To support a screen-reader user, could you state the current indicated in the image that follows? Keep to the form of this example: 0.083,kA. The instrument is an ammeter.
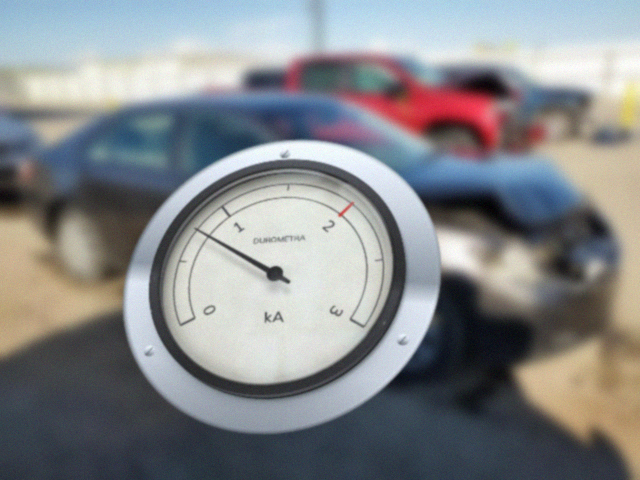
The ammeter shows 0.75,kA
